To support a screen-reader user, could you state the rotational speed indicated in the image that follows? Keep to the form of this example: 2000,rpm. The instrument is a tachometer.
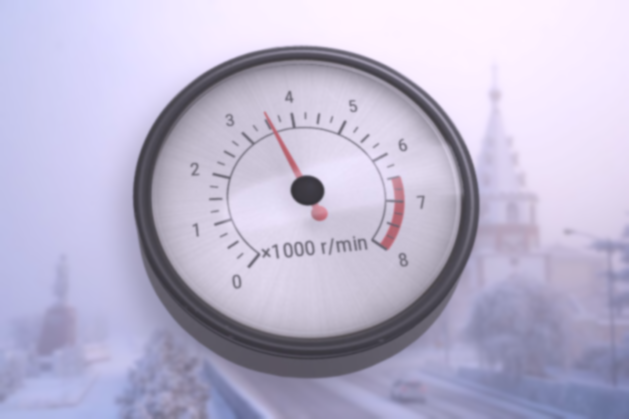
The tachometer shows 3500,rpm
